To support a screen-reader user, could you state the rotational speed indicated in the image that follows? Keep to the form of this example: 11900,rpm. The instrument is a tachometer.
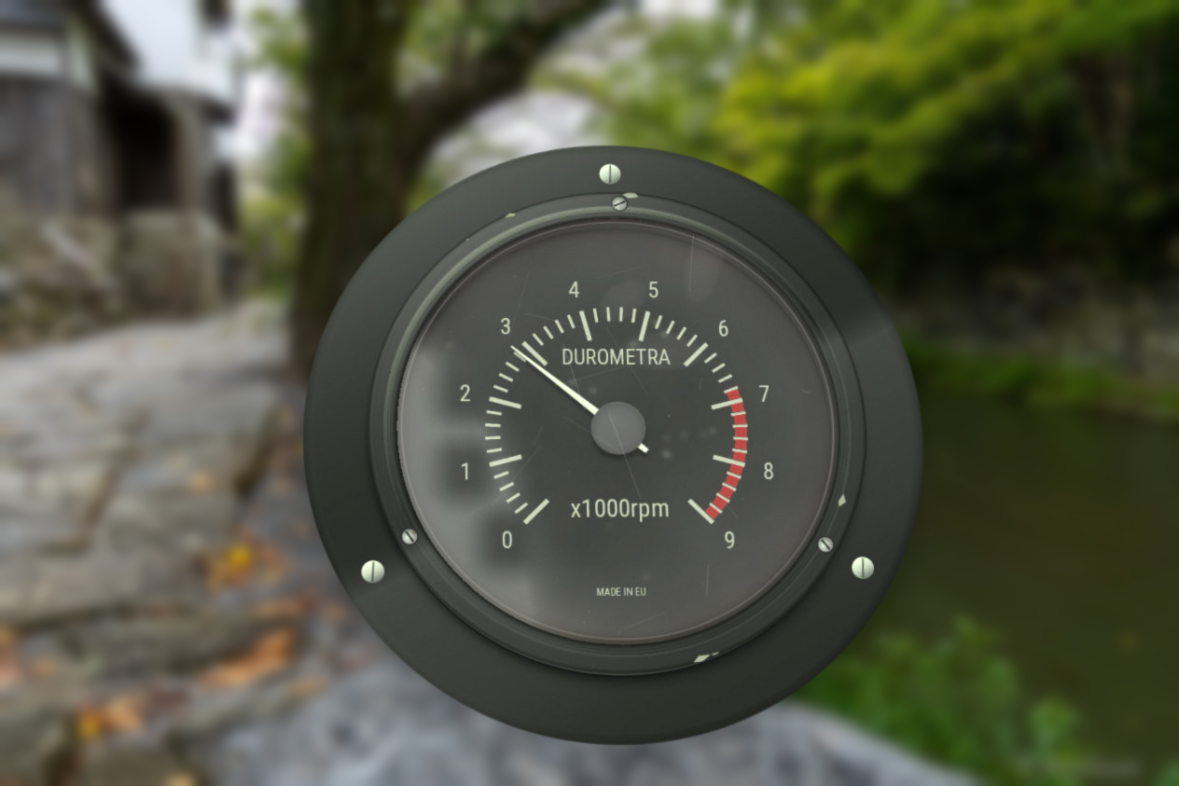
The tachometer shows 2800,rpm
